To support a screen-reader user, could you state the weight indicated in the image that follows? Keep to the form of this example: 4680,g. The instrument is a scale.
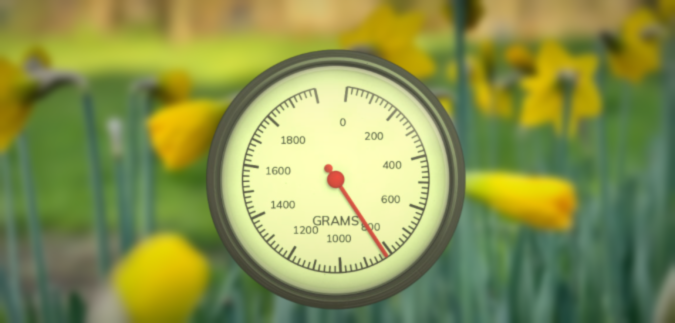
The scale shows 820,g
